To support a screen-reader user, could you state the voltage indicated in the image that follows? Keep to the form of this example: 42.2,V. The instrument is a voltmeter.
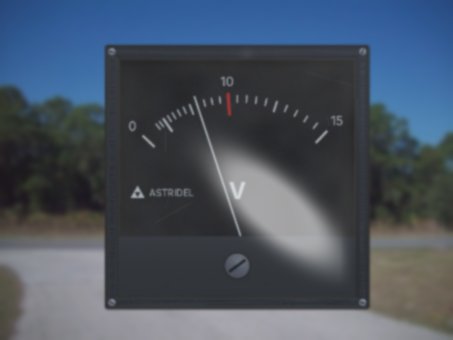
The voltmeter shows 8,V
